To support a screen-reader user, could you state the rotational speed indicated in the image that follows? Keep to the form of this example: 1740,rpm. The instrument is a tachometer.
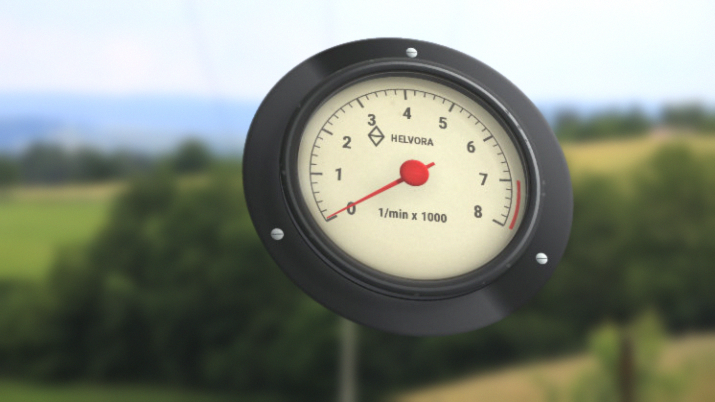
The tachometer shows 0,rpm
